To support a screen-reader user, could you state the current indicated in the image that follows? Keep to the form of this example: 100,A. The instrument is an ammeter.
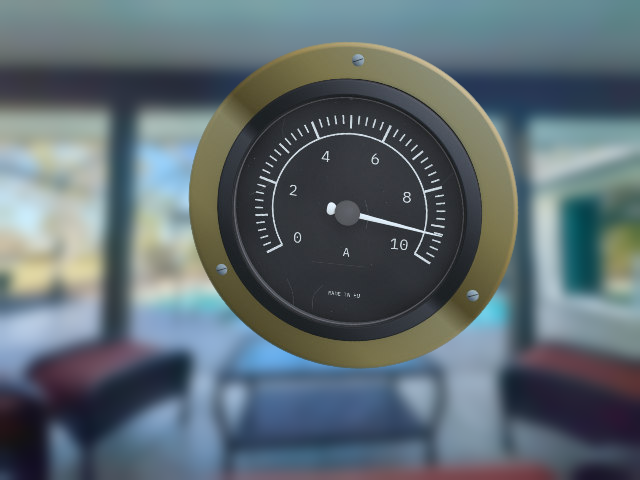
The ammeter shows 9.2,A
